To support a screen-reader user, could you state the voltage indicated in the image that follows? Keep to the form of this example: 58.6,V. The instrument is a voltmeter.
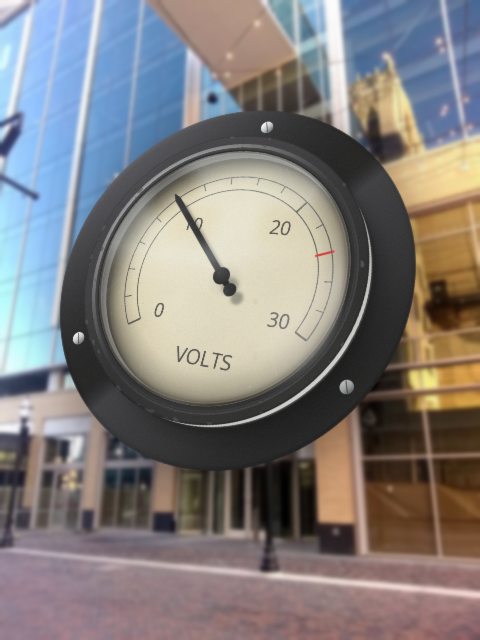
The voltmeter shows 10,V
